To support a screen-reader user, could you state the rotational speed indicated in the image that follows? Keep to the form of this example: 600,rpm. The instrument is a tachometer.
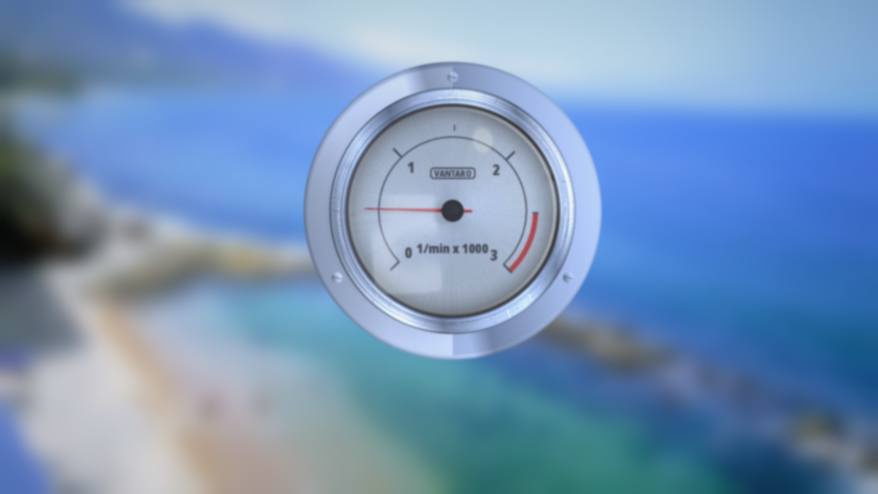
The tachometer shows 500,rpm
